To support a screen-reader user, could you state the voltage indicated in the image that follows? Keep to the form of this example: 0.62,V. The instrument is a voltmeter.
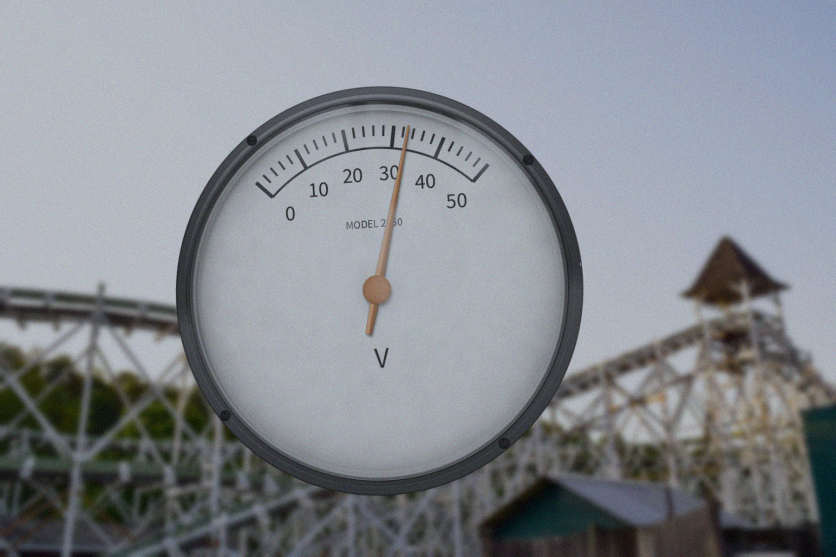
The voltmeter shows 33,V
